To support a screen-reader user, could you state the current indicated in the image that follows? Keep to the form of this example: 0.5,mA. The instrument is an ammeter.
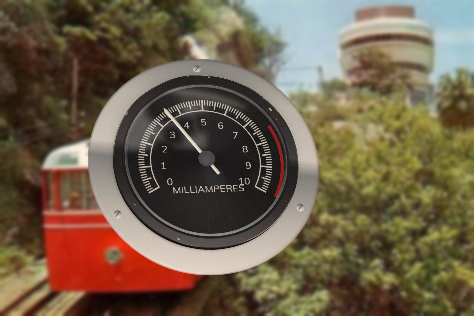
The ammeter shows 3.5,mA
